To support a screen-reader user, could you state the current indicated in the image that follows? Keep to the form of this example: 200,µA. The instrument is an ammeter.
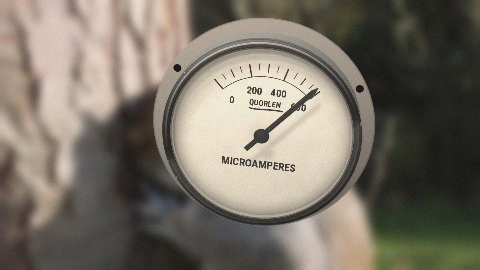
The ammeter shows 575,µA
